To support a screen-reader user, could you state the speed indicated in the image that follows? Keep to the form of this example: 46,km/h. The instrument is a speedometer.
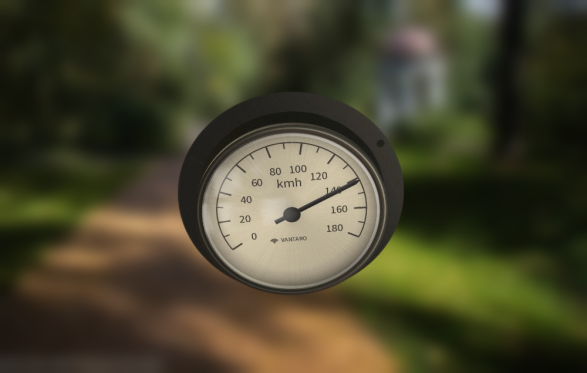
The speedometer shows 140,km/h
